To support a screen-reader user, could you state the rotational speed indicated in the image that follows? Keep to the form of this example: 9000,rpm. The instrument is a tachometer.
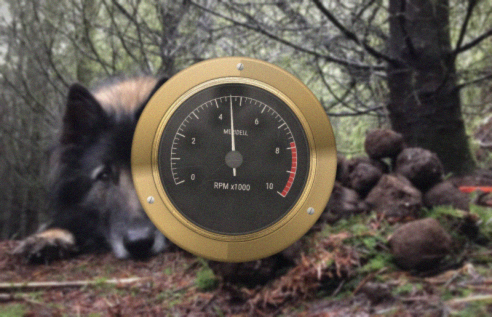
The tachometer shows 4600,rpm
